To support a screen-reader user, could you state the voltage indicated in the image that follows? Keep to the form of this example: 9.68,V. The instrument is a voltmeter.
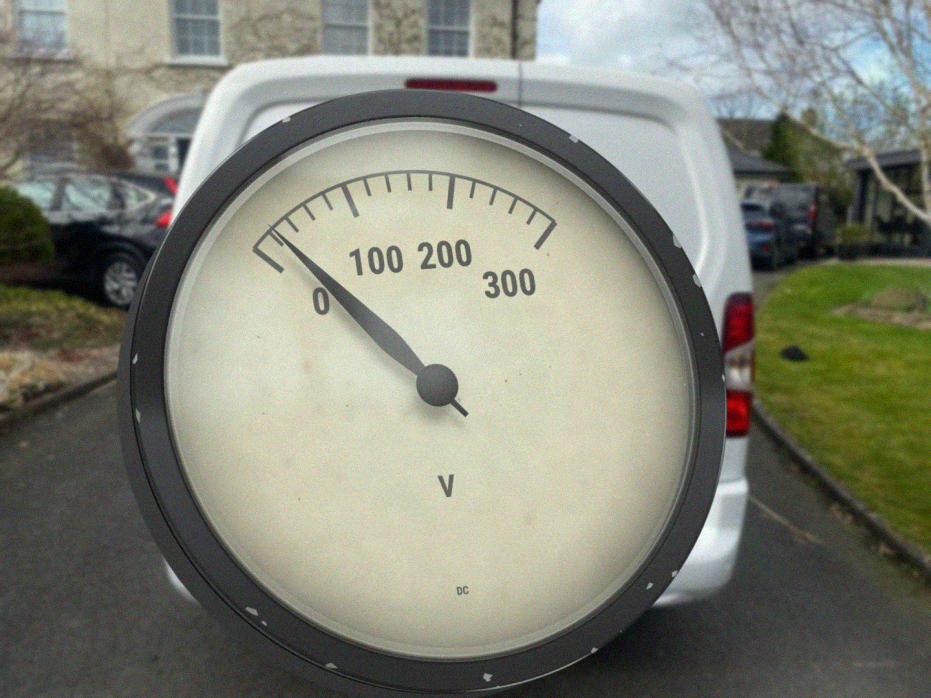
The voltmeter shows 20,V
